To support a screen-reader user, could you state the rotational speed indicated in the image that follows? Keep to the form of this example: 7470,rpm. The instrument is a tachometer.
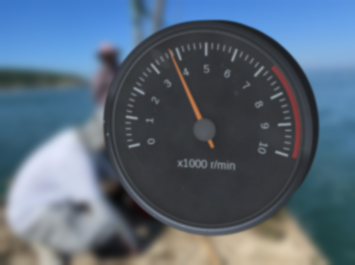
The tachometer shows 3800,rpm
